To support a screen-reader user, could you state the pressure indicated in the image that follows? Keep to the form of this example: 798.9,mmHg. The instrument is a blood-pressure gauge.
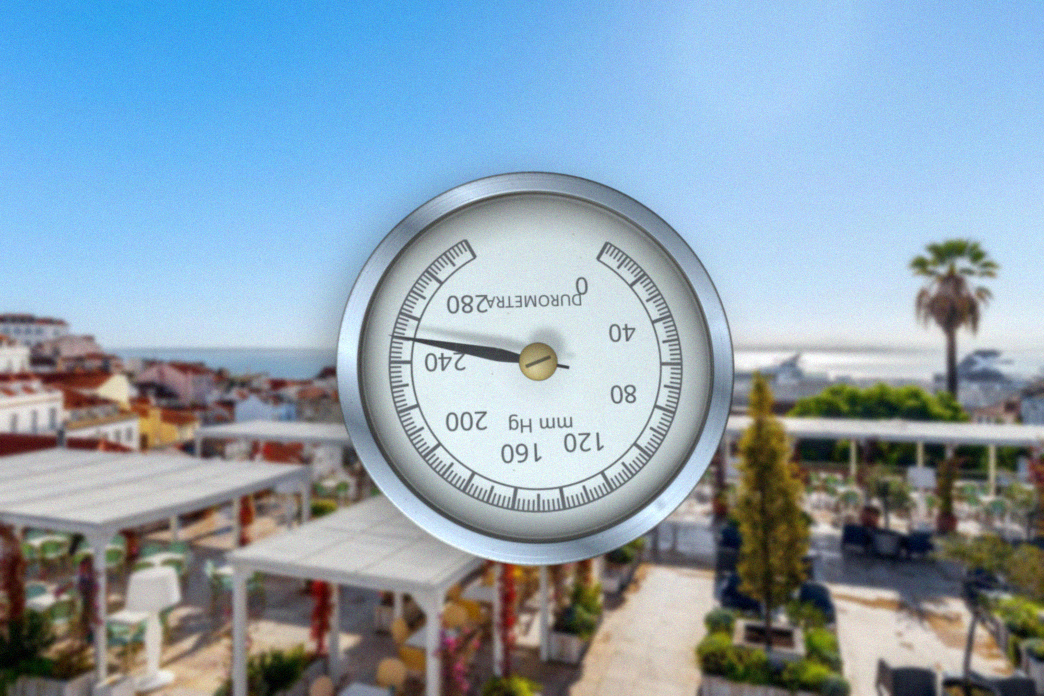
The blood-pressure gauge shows 250,mmHg
